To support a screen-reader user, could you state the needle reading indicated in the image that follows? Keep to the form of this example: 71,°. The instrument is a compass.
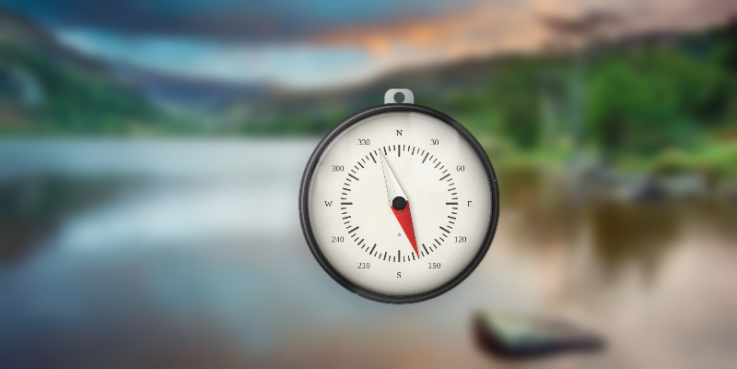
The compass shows 160,°
